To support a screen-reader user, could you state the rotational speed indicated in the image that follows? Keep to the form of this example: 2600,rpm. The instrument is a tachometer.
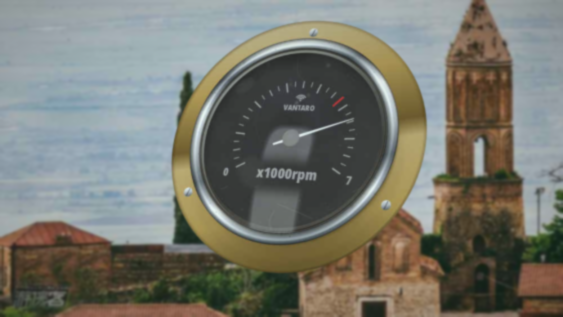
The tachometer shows 5500,rpm
